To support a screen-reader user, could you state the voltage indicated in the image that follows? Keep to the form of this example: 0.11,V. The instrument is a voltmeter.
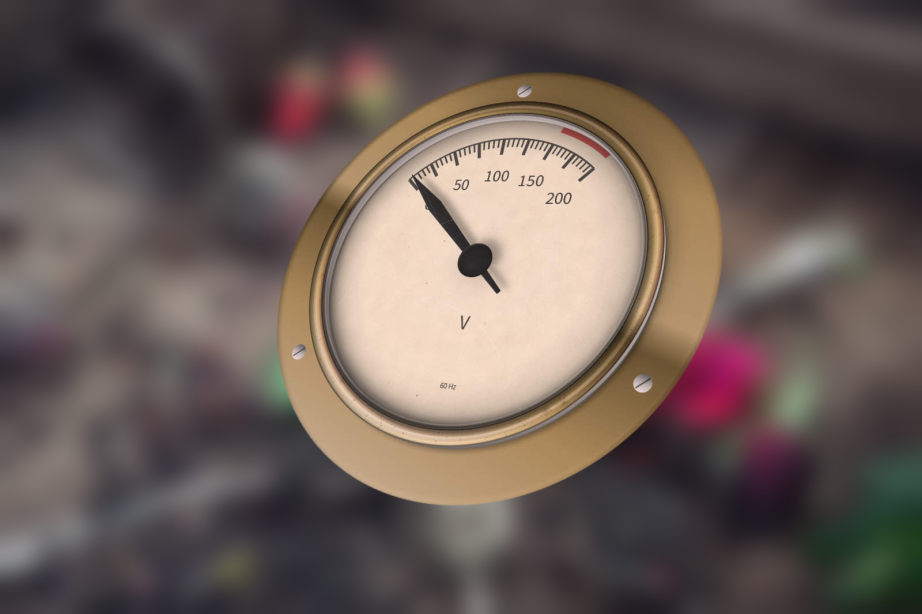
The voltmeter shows 5,V
